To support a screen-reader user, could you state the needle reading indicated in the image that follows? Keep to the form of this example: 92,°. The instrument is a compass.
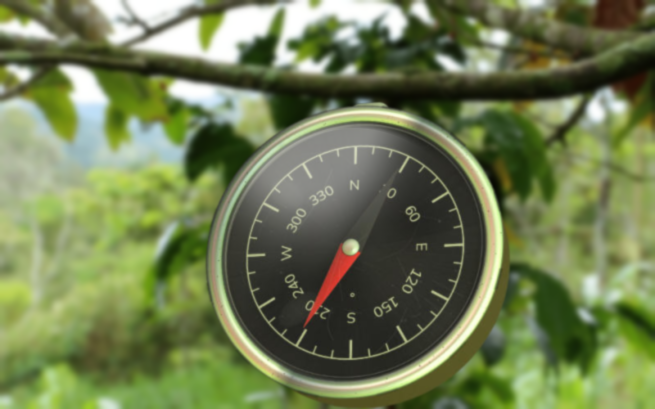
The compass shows 210,°
